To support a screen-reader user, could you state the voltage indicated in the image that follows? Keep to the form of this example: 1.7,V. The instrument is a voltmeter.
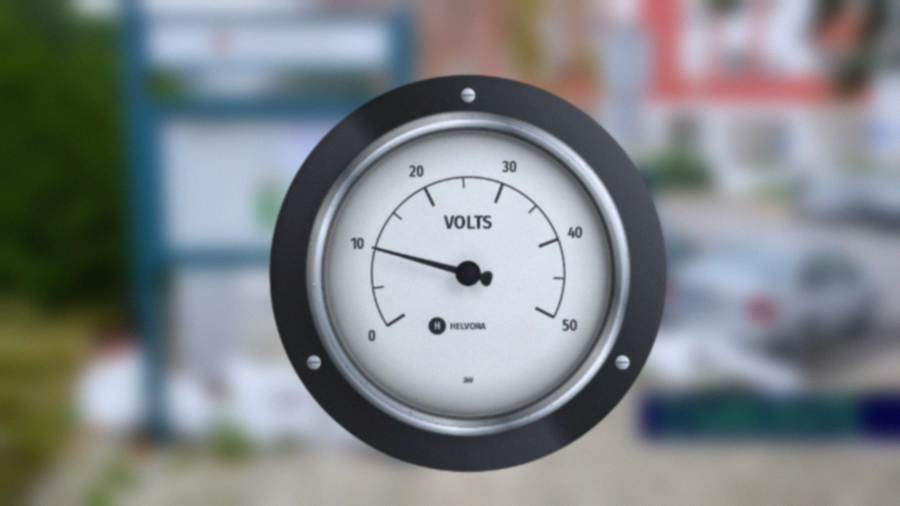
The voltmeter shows 10,V
